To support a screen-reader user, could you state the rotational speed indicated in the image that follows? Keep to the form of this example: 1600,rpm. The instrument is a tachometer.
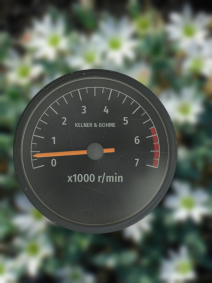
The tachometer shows 375,rpm
